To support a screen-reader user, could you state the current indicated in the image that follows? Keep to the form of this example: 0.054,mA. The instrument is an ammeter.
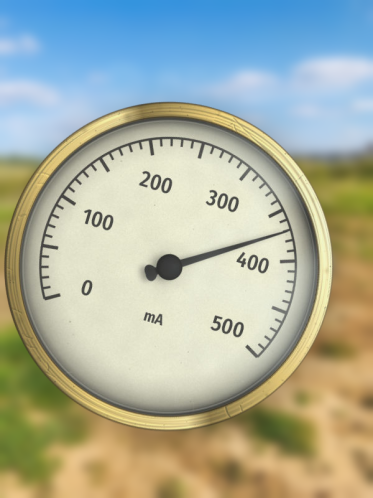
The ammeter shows 370,mA
